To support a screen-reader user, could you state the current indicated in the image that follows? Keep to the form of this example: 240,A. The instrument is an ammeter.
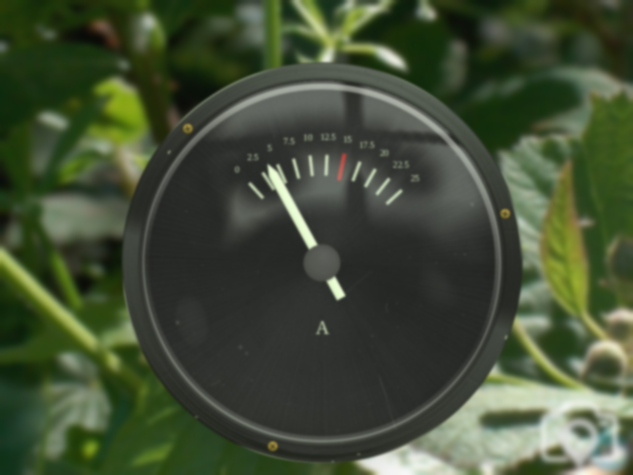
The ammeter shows 3.75,A
